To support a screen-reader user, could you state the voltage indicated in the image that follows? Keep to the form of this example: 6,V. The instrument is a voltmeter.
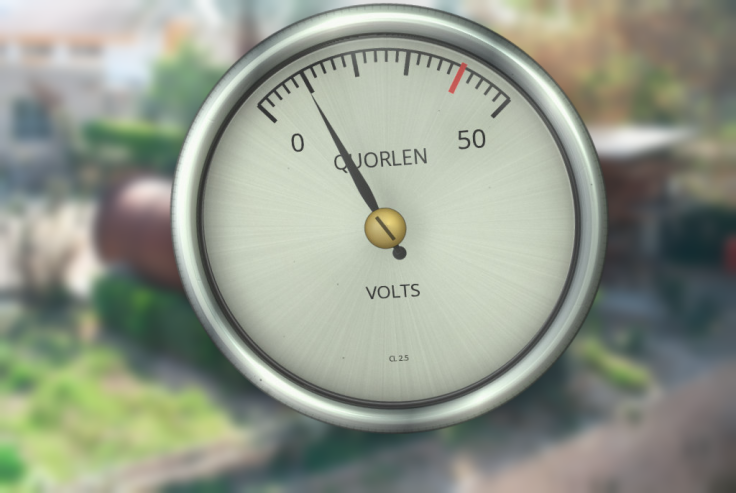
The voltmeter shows 10,V
